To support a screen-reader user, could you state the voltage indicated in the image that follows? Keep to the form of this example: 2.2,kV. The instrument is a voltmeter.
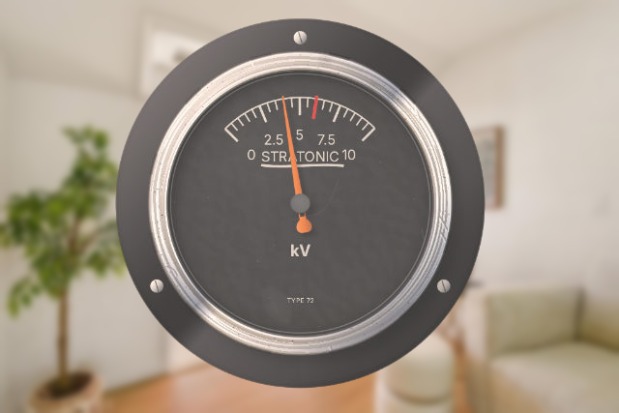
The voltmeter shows 4,kV
